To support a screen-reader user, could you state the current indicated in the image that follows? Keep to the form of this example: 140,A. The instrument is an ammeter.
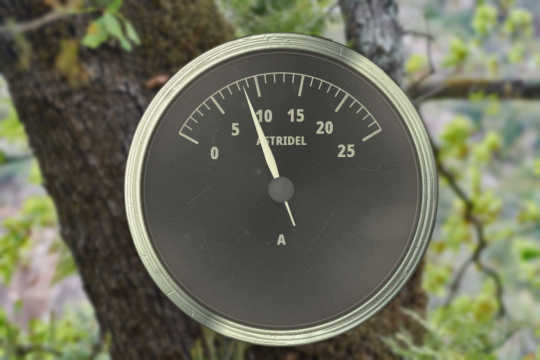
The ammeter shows 8.5,A
